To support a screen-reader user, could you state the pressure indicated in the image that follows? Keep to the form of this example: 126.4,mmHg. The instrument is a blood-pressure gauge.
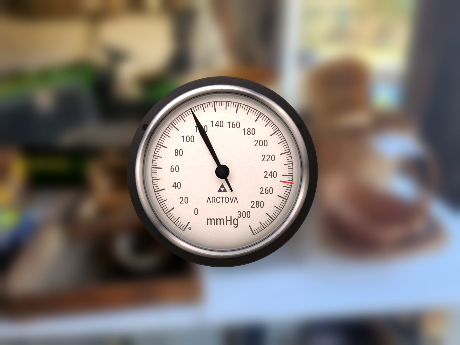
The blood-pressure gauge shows 120,mmHg
